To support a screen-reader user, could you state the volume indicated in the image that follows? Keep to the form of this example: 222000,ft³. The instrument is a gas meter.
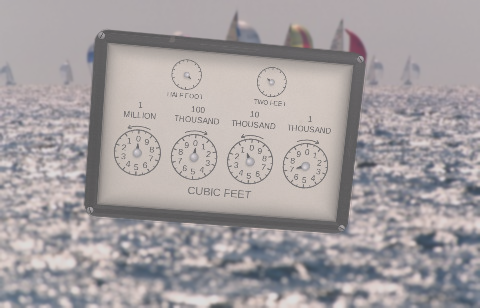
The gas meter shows 700,ft³
